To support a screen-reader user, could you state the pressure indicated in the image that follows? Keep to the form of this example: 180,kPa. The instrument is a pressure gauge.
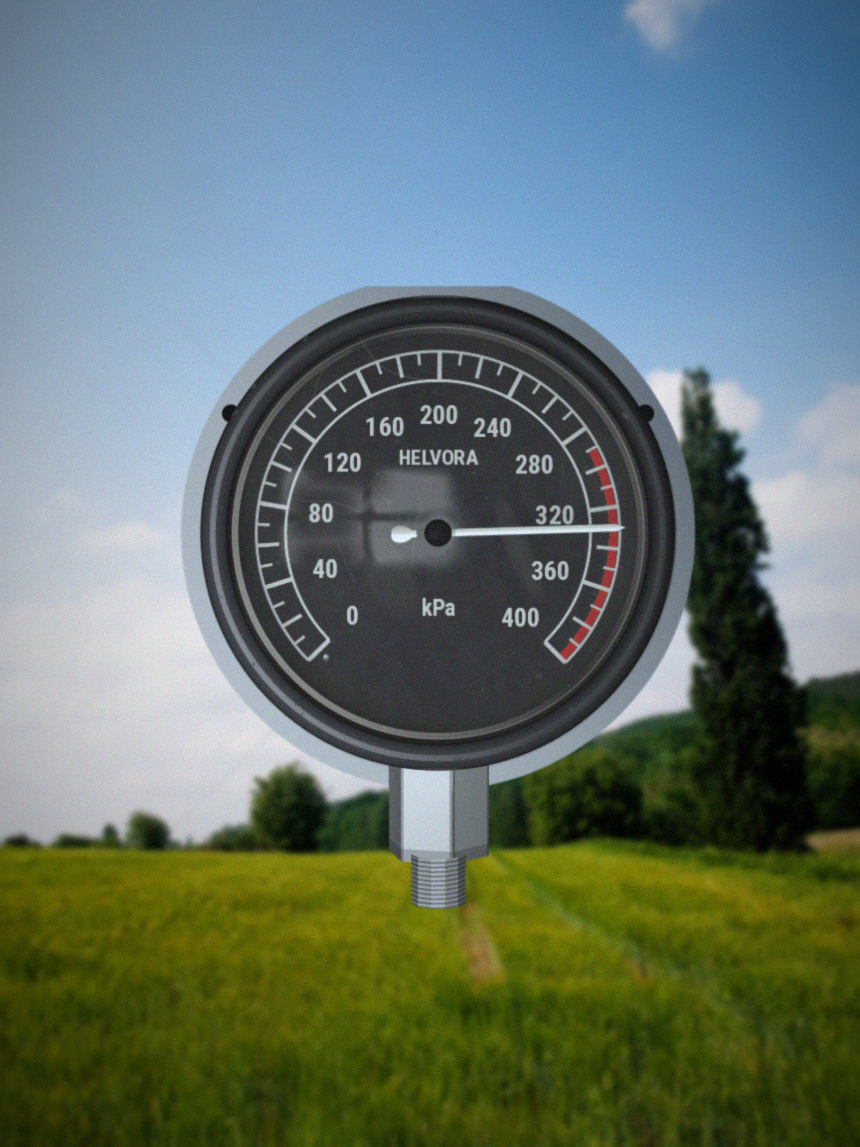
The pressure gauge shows 330,kPa
